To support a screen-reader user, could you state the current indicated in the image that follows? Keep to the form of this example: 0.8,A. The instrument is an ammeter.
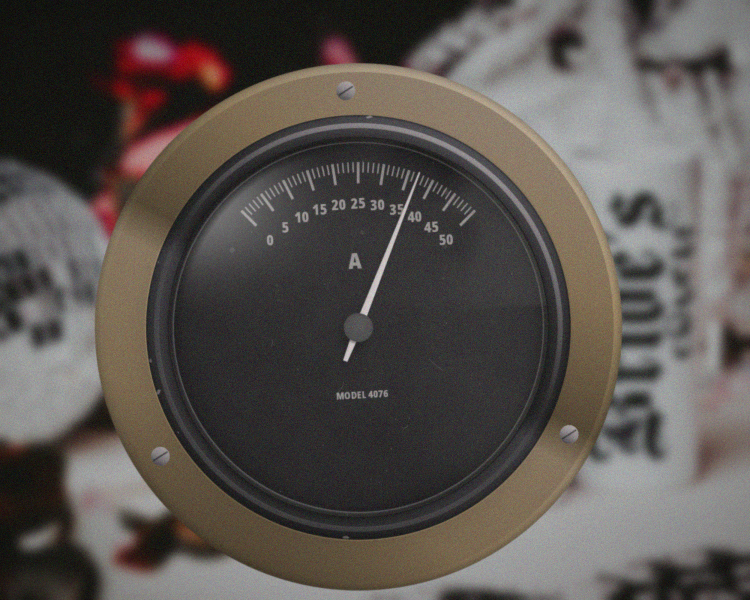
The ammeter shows 37,A
